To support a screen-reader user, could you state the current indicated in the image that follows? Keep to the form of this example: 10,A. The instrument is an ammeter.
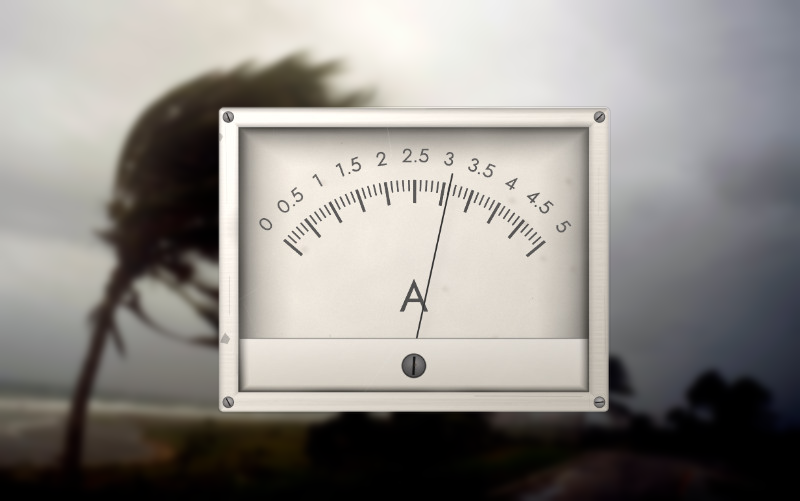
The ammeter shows 3.1,A
